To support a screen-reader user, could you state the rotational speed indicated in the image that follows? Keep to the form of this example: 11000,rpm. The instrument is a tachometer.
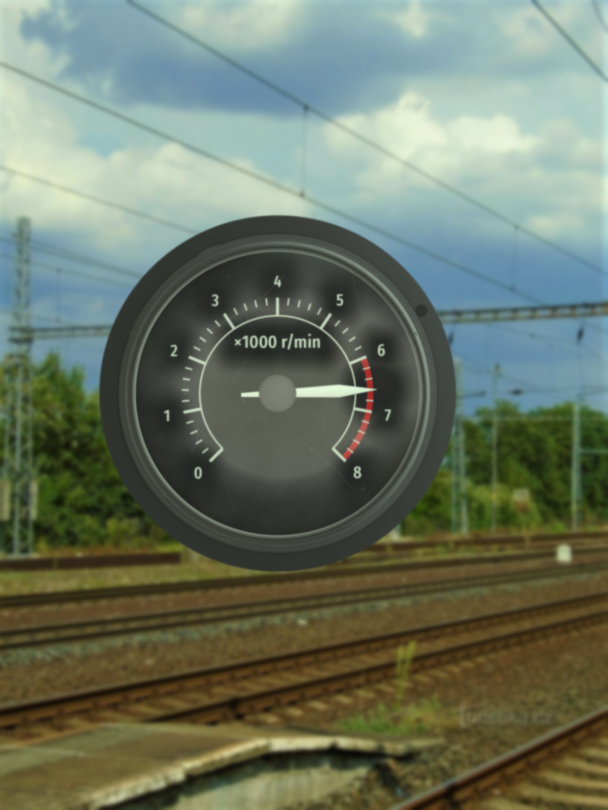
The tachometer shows 6600,rpm
